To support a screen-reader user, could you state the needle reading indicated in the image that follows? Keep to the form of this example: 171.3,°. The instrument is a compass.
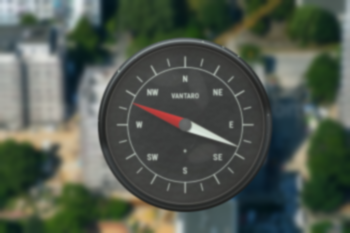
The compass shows 292.5,°
